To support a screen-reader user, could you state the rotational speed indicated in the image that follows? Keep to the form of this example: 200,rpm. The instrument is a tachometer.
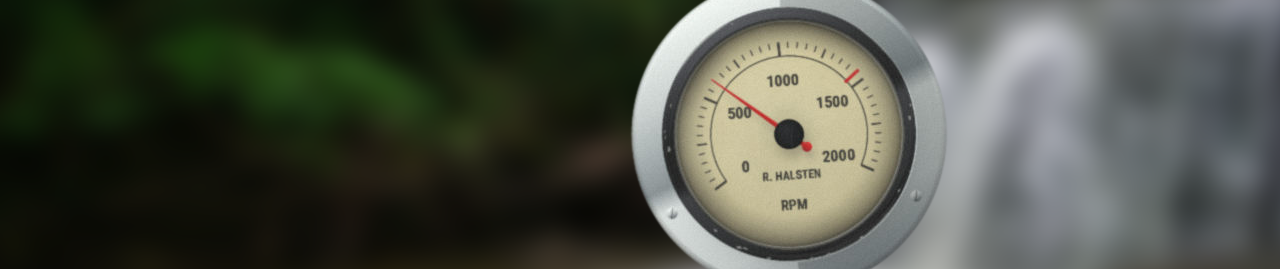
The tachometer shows 600,rpm
